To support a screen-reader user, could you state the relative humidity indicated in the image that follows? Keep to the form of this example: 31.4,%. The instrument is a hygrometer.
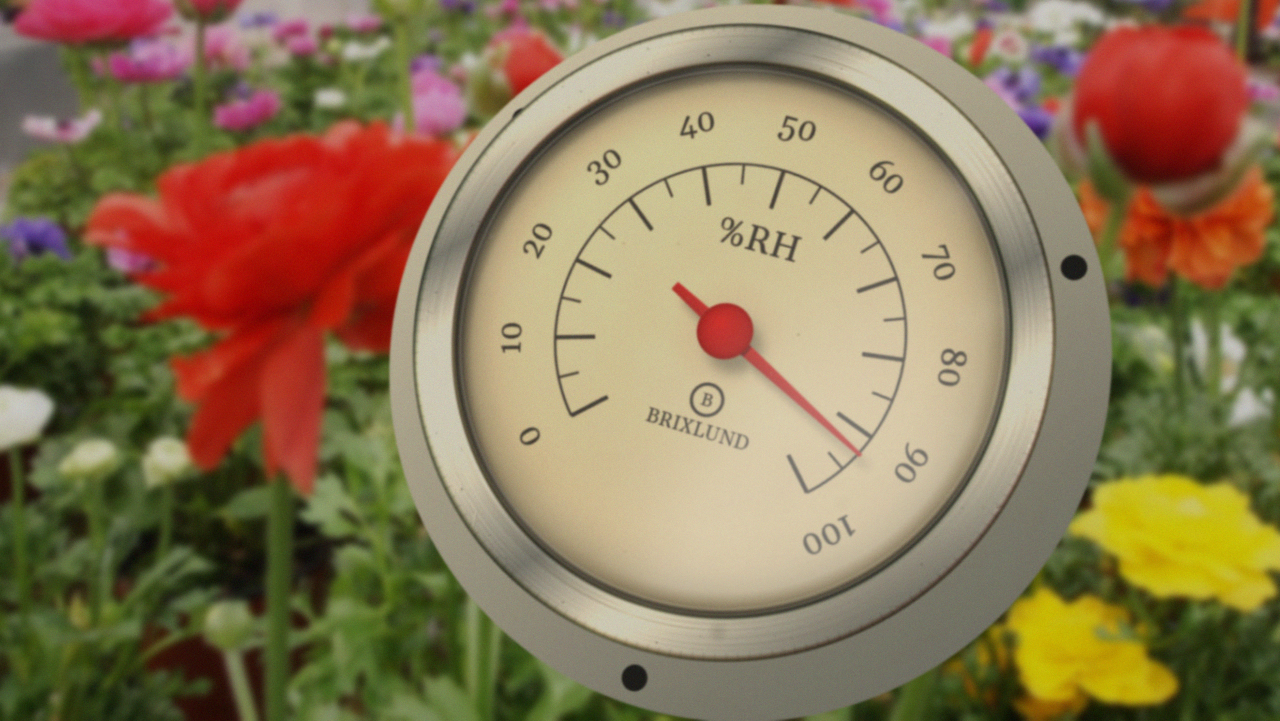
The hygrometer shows 92.5,%
